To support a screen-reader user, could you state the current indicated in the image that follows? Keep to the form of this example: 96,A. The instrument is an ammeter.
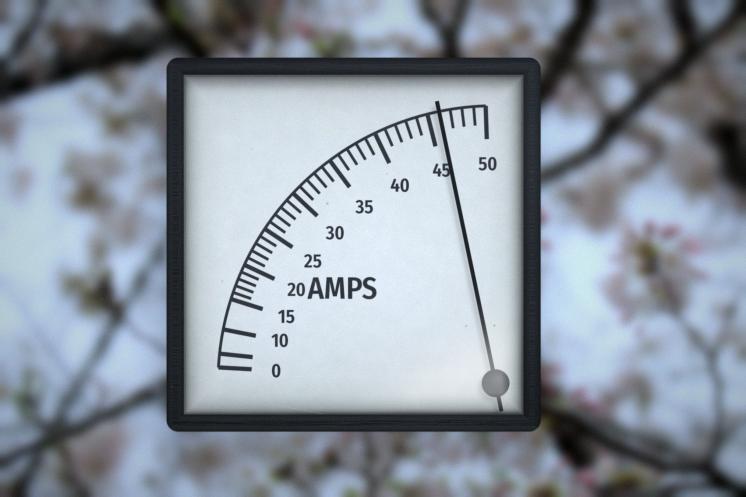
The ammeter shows 46,A
